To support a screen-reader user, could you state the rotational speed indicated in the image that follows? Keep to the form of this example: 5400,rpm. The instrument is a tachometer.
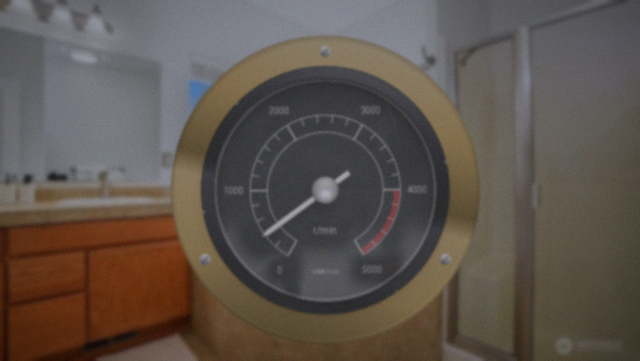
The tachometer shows 400,rpm
